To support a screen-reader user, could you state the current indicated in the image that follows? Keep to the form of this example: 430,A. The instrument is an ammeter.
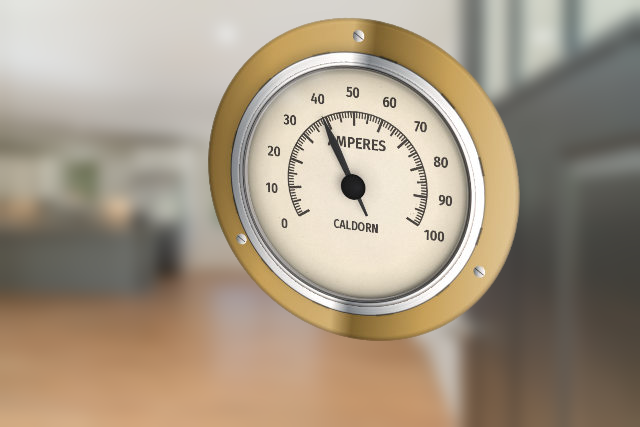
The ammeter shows 40,A
